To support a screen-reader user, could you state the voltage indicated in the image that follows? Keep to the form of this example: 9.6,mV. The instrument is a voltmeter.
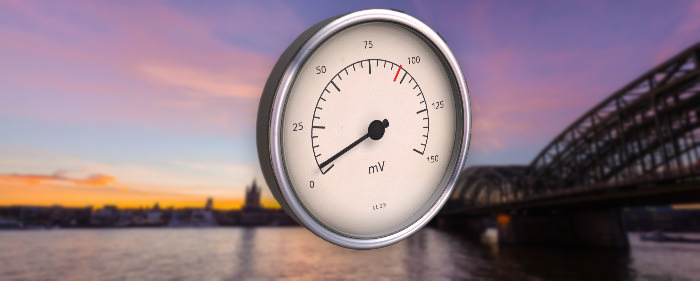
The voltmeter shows 5,mV
